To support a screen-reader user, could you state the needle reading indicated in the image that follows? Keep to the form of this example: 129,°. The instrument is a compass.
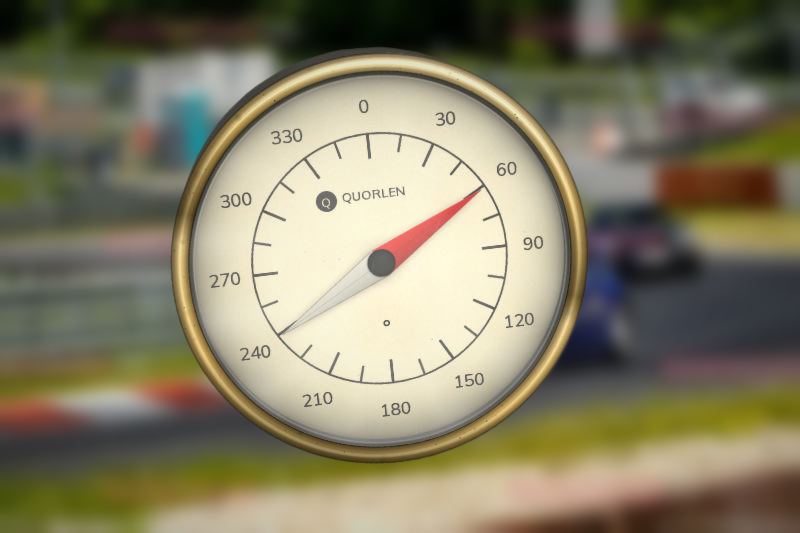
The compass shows 60,°
